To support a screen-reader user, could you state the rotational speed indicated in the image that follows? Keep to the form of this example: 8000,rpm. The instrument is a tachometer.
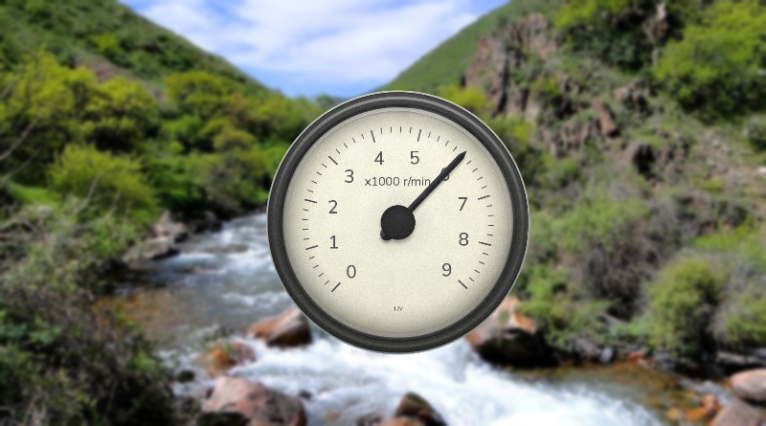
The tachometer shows 6000,rpm
